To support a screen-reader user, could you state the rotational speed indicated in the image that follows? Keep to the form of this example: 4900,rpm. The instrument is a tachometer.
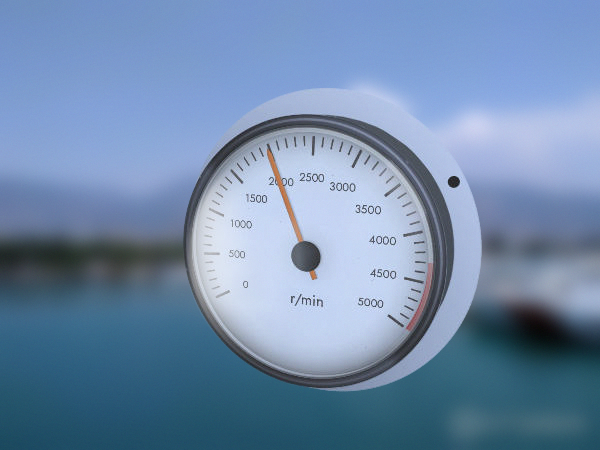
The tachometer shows 2000,rpm
